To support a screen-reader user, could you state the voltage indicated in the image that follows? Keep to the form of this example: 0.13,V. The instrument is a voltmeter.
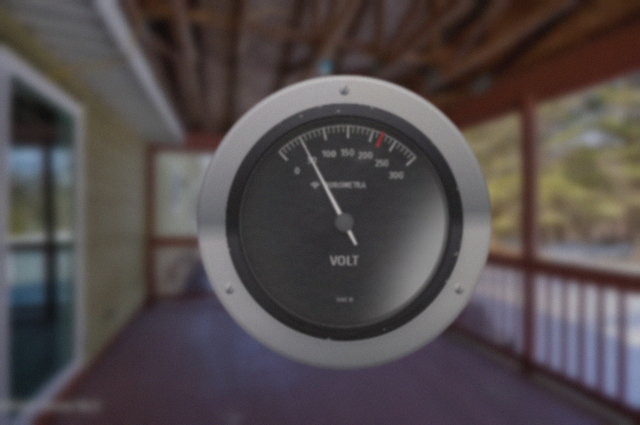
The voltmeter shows 50,V
